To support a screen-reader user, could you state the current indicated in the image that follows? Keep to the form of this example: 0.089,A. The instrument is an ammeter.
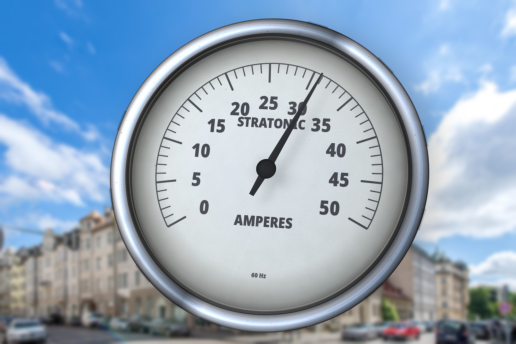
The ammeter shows 31,A
